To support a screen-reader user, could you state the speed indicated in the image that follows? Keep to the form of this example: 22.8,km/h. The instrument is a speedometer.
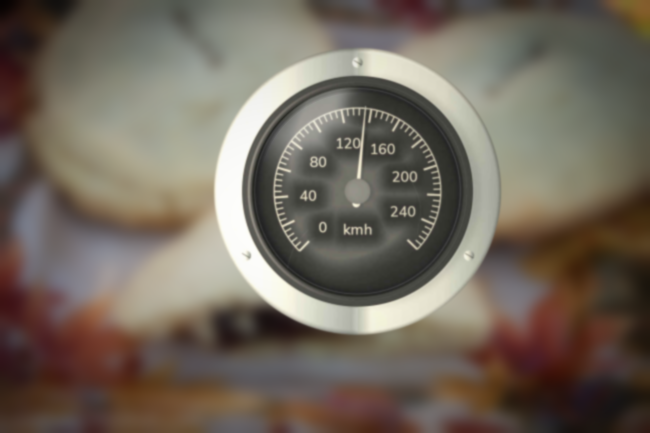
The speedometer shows 136,km/h
